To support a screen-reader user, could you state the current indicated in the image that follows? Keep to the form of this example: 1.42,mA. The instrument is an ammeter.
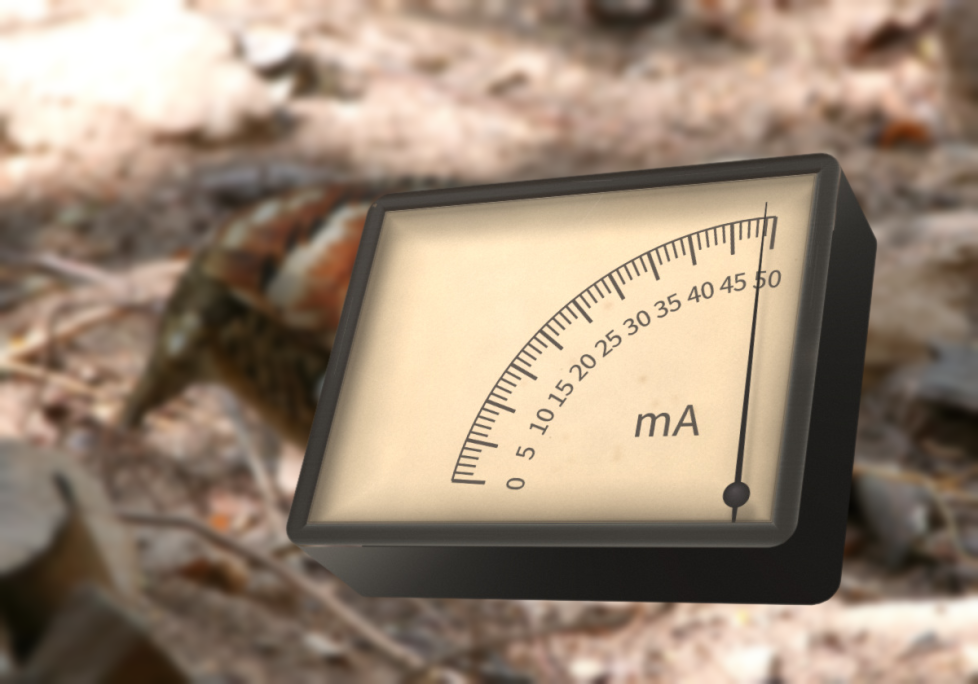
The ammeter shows 49,mA
